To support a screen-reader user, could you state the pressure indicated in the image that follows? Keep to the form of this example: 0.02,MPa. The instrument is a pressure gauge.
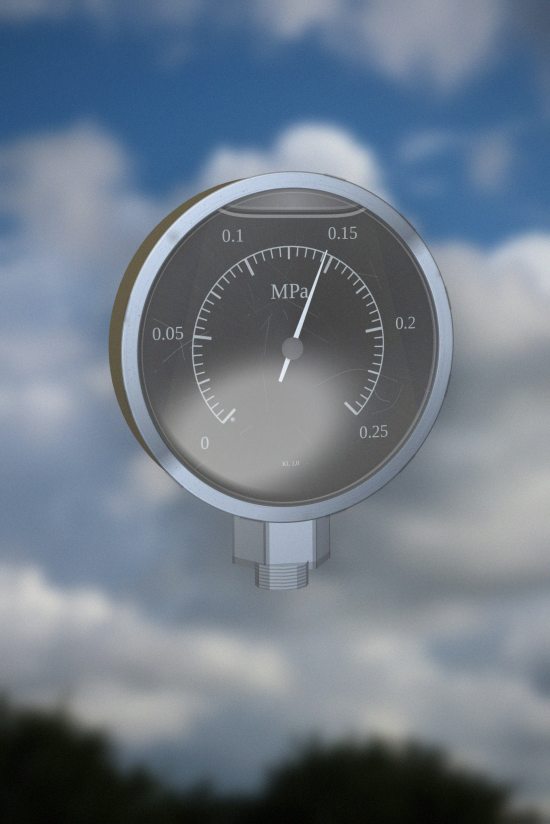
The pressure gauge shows 0.145,MPa
